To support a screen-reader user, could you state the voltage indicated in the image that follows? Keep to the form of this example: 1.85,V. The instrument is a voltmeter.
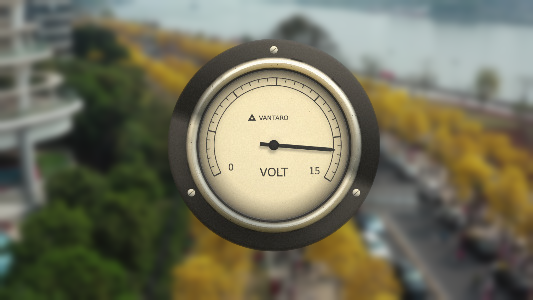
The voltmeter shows 13.25,V
